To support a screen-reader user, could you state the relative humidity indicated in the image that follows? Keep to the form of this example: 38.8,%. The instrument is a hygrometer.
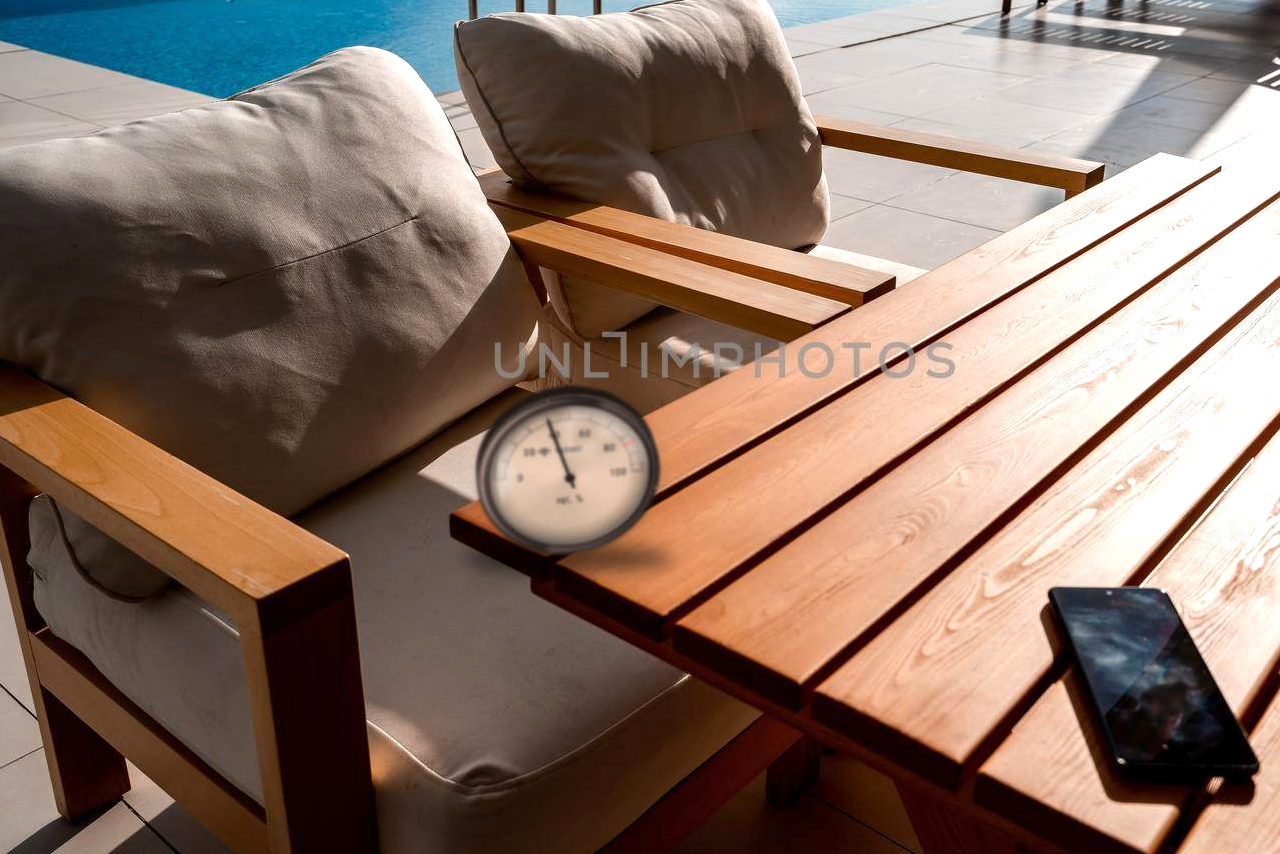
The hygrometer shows 40,%
